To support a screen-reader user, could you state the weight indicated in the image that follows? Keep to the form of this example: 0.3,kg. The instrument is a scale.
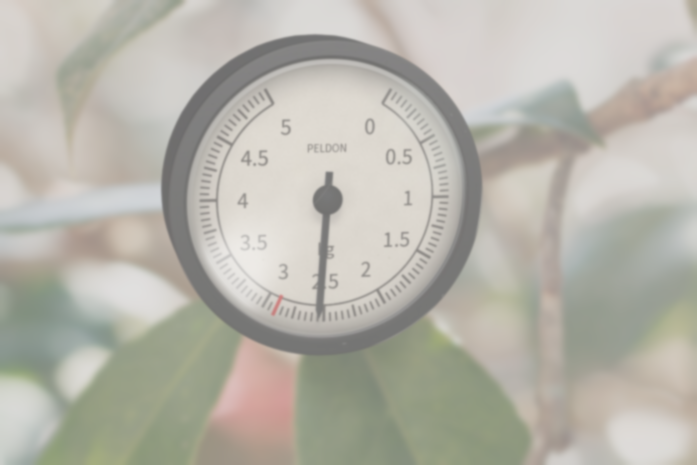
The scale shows 2.55,kg
